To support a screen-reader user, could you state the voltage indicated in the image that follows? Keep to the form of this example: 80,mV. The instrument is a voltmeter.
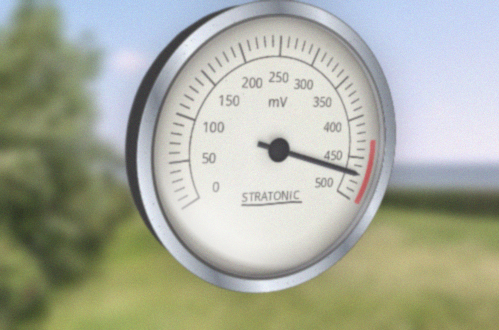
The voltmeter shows 470,mV
